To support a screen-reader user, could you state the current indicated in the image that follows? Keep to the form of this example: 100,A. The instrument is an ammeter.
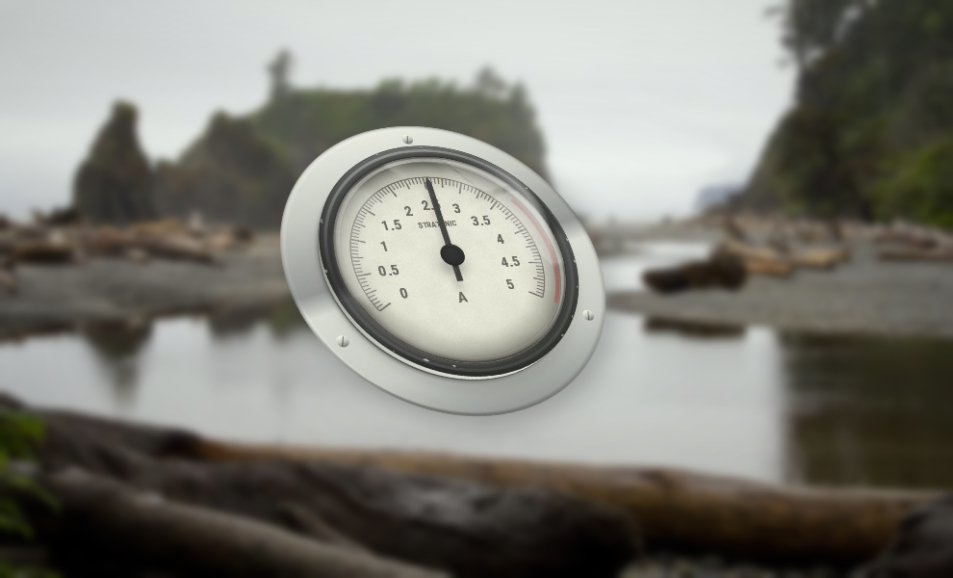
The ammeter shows 2.5,A
